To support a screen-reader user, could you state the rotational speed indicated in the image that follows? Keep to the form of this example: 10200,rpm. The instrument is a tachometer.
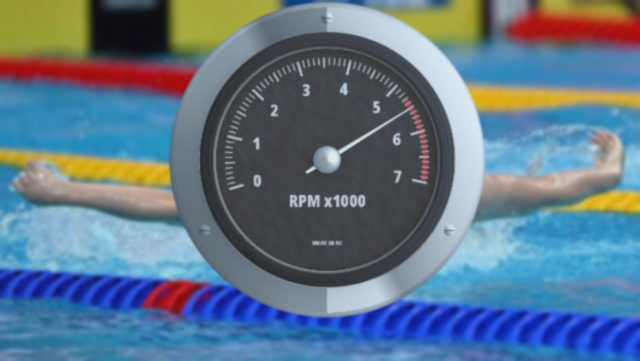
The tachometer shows 5500,rpm
